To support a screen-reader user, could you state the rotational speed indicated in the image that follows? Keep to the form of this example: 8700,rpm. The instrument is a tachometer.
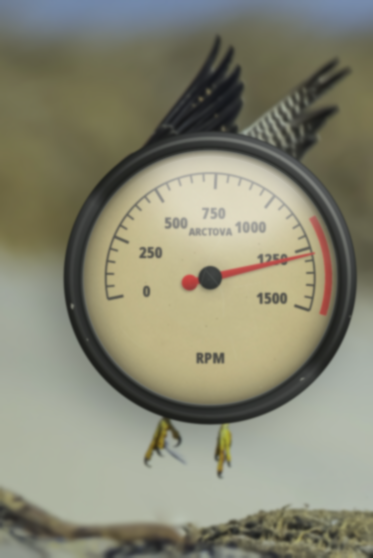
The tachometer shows 1275,rpm
